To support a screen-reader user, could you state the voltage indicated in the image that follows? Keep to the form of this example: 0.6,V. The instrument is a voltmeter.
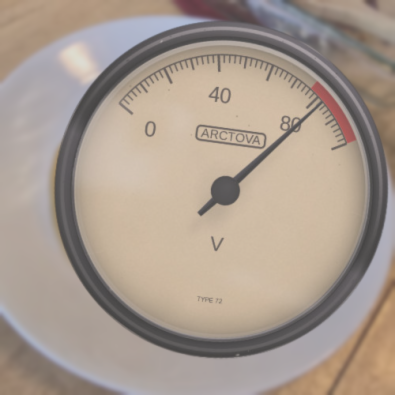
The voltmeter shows 82,V
